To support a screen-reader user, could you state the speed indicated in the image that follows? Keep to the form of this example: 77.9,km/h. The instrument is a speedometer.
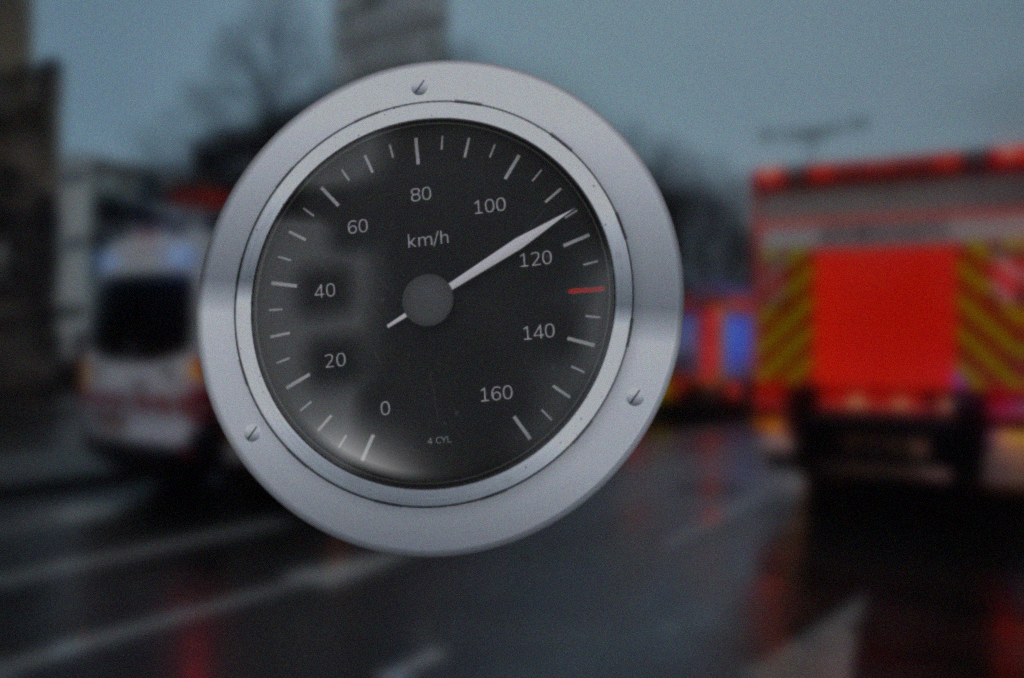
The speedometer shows 115,km/h
